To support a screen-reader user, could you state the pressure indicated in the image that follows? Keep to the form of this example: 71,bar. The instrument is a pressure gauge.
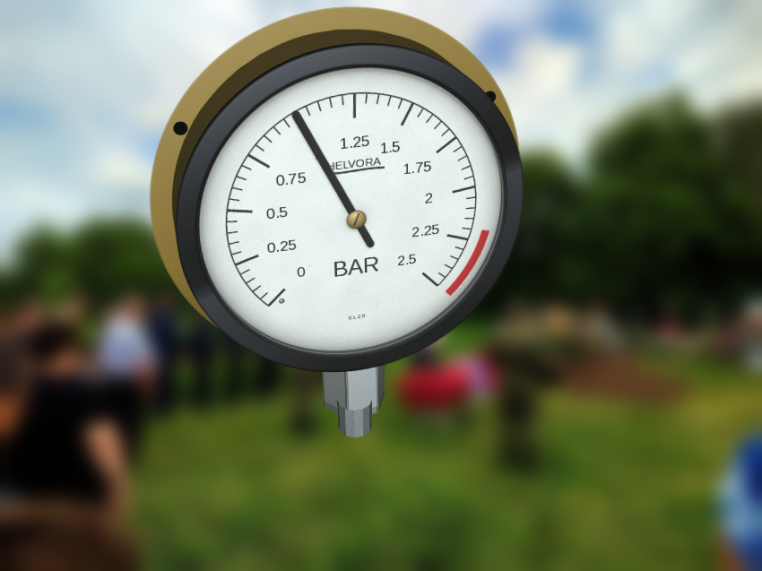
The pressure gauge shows 1,bar
